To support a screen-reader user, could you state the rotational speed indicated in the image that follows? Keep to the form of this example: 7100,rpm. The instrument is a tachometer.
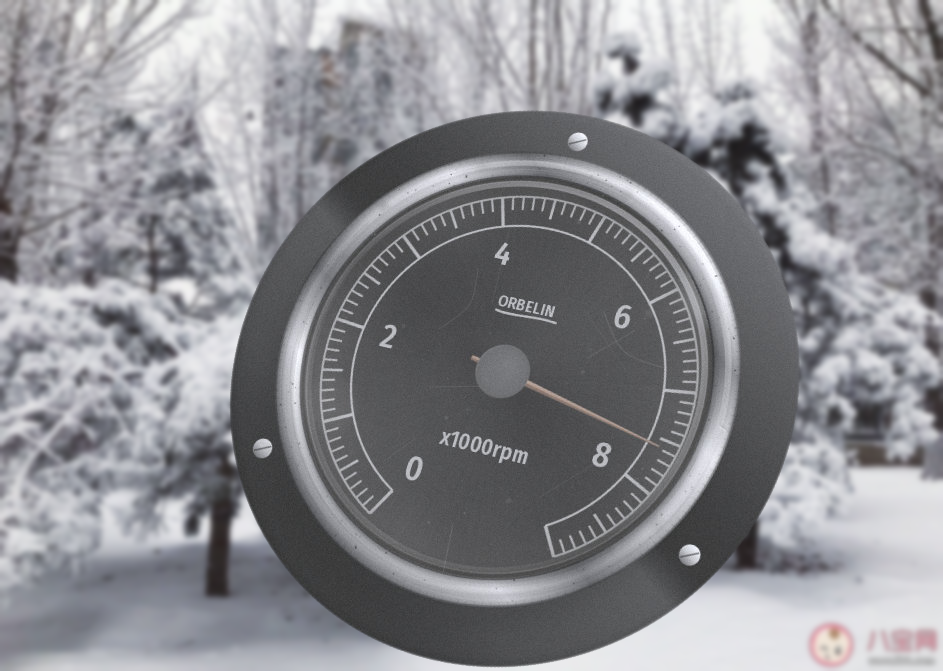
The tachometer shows 7600,rpm
